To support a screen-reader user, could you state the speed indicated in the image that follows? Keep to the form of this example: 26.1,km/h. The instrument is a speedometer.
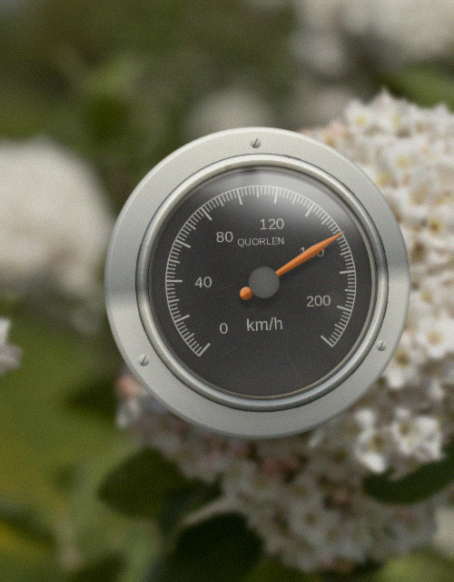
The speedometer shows 160,km/h
